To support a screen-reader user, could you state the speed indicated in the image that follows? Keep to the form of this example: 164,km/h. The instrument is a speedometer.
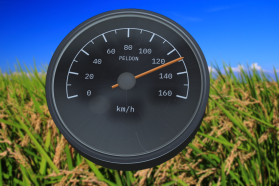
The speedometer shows 130,km/h
